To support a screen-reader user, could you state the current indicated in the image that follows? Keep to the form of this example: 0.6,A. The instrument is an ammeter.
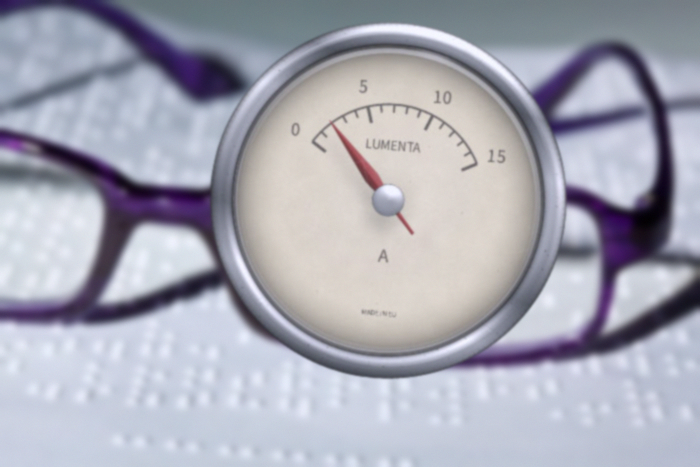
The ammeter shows 2,A
